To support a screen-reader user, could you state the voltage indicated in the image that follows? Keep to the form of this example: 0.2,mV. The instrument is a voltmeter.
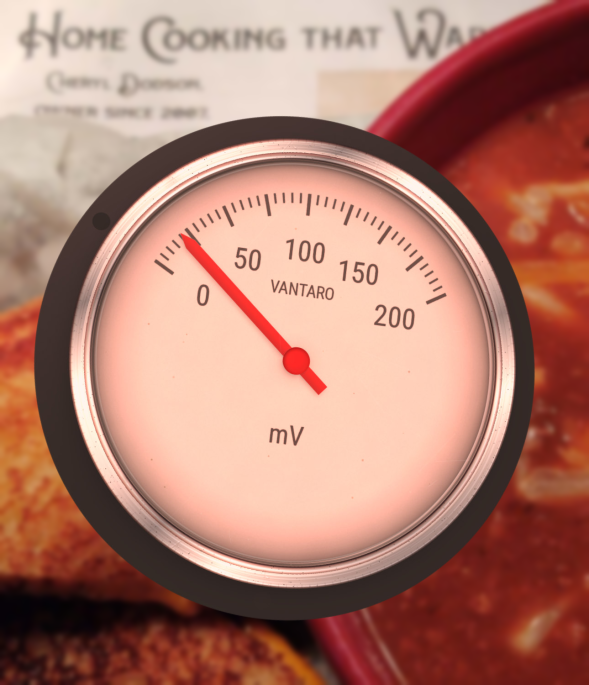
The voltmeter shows 20,mV
